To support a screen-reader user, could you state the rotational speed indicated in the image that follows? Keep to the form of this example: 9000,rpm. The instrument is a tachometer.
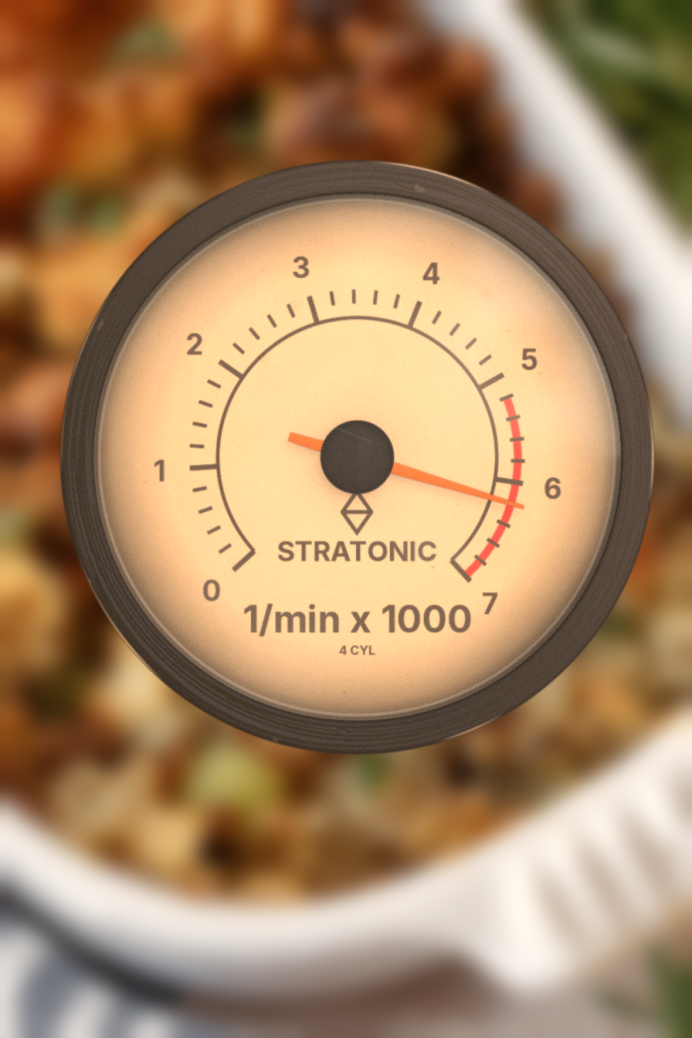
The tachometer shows 6200,rpm
